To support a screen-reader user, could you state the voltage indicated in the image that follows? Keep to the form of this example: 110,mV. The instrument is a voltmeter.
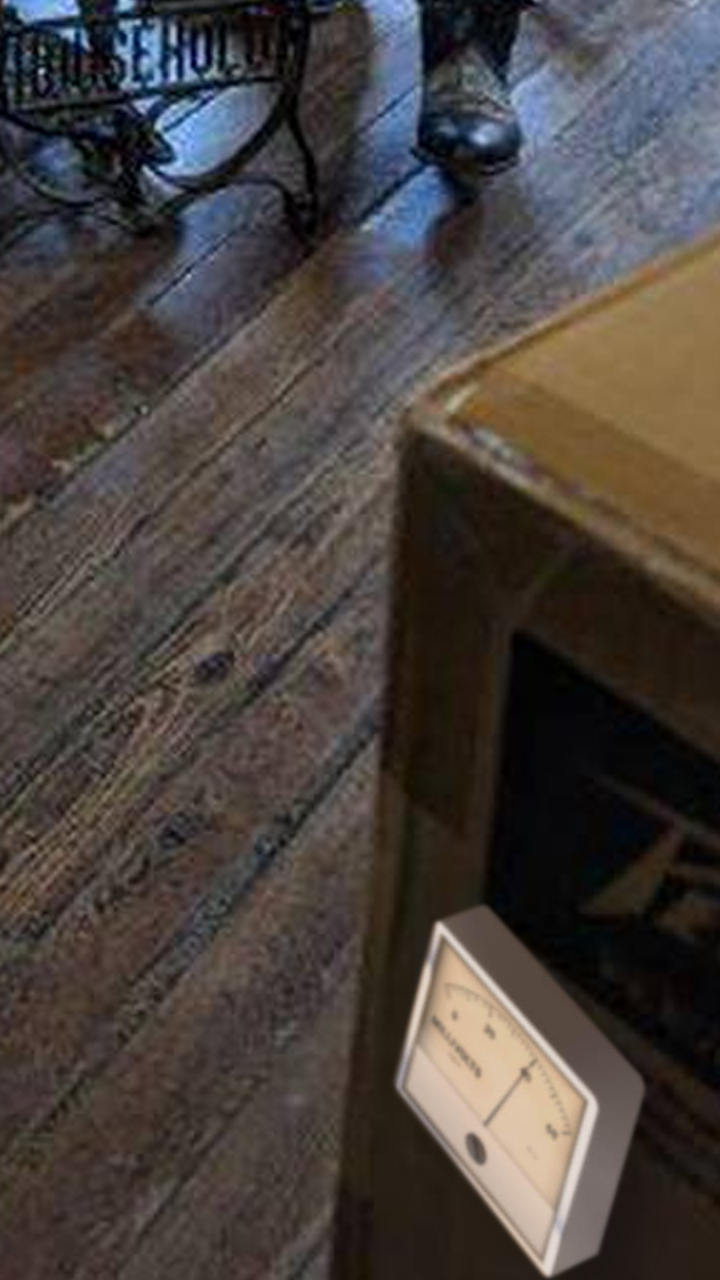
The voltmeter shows 40,mV
